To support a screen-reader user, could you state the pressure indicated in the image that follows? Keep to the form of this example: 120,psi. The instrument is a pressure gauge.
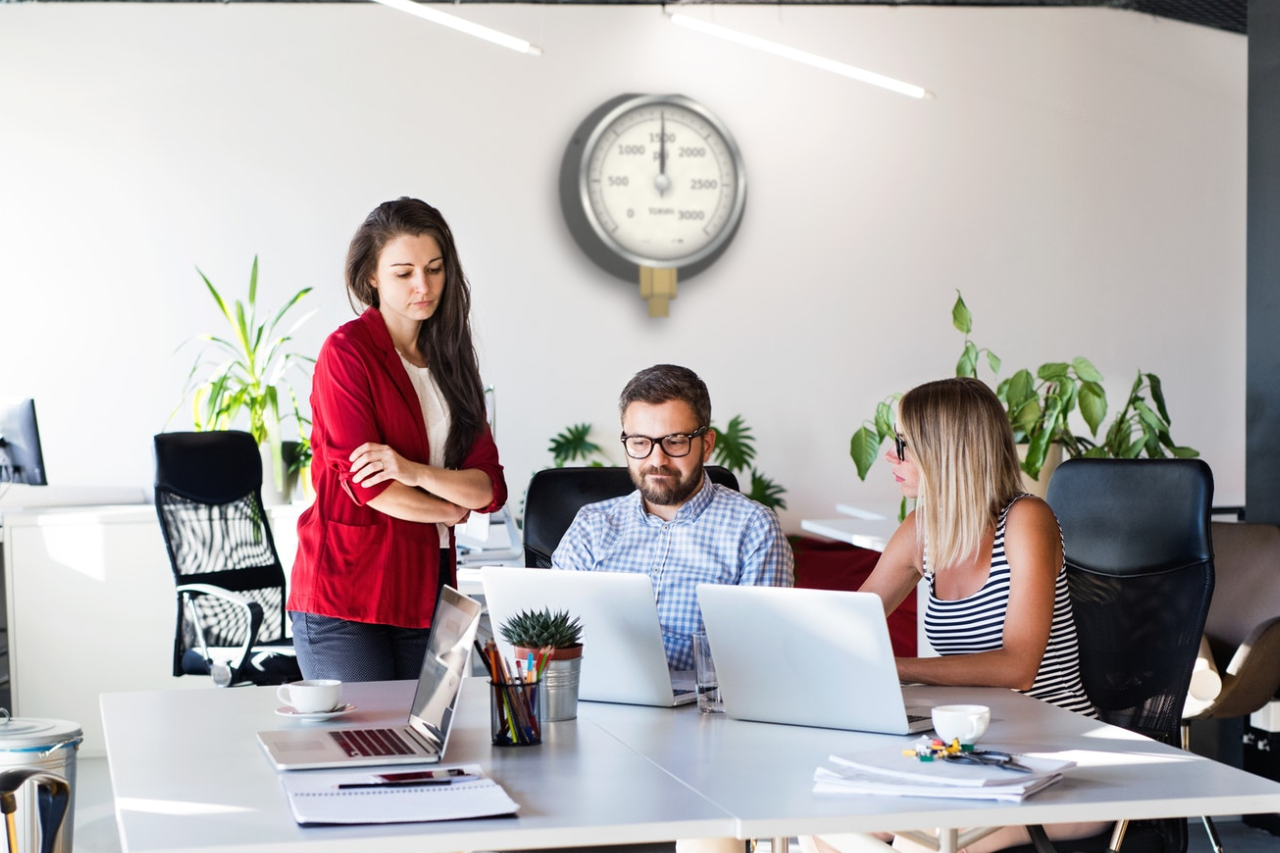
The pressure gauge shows 1500,psi
